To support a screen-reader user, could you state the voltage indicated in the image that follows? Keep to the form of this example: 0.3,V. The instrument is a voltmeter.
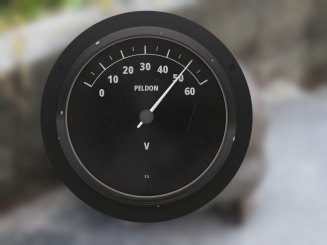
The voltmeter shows 50,V
